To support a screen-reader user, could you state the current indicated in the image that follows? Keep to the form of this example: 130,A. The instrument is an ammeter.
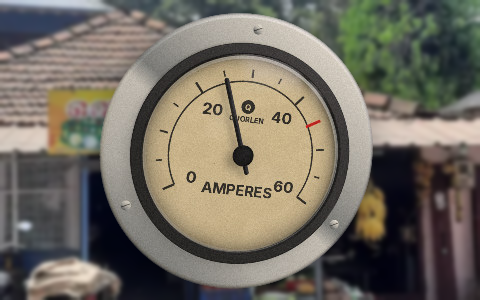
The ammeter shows 25,A
